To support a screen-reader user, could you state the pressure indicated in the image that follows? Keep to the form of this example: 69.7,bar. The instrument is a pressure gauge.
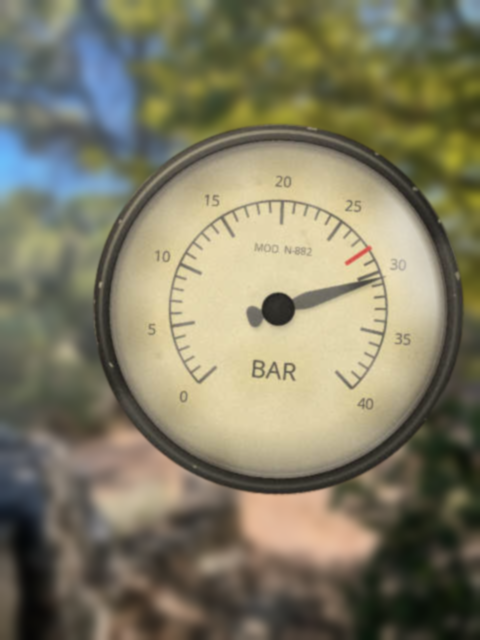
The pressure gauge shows 30.5,bar
